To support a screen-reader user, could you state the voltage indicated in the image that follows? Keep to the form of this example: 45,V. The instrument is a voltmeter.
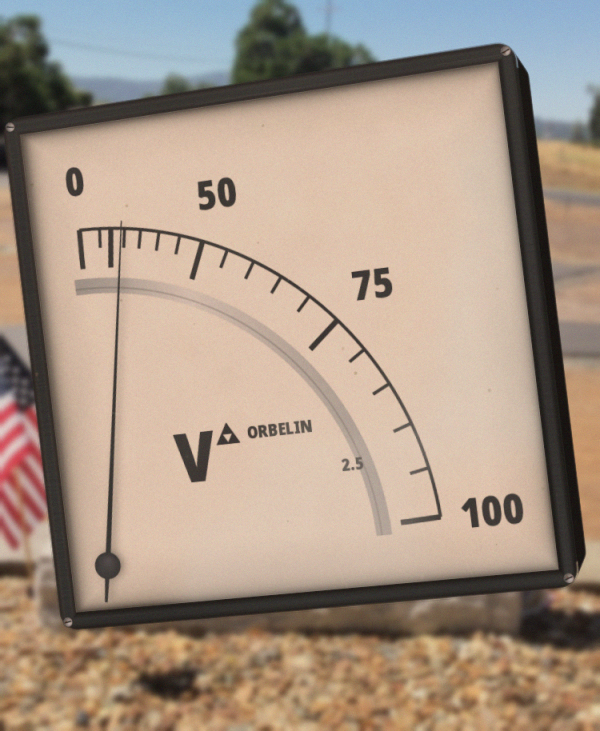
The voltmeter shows 30,V
